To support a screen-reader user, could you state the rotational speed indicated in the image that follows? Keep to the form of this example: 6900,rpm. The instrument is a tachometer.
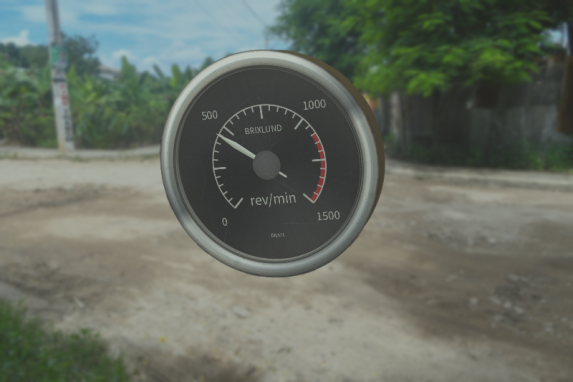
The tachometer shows 450,rpm
